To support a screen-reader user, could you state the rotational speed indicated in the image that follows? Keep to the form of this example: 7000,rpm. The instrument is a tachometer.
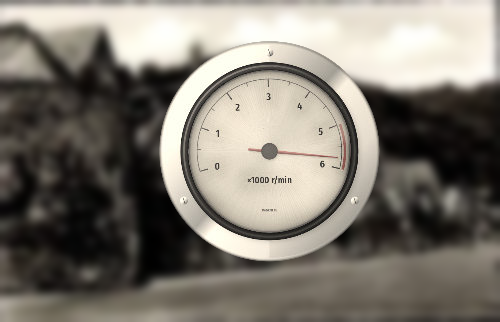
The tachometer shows 5750,rpm
